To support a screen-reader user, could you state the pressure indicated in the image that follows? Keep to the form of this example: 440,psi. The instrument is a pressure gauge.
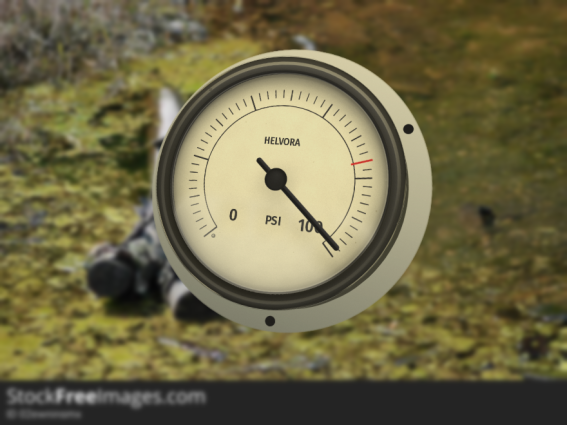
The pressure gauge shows 98,psi
